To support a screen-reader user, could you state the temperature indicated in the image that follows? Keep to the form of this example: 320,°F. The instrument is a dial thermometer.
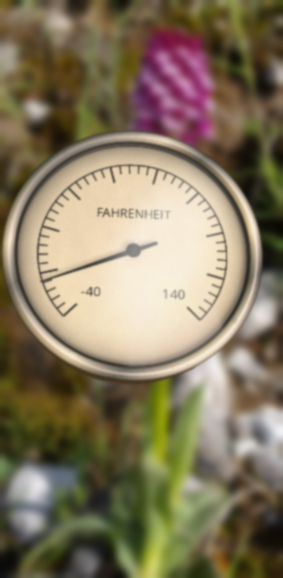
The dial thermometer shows -24,°F
